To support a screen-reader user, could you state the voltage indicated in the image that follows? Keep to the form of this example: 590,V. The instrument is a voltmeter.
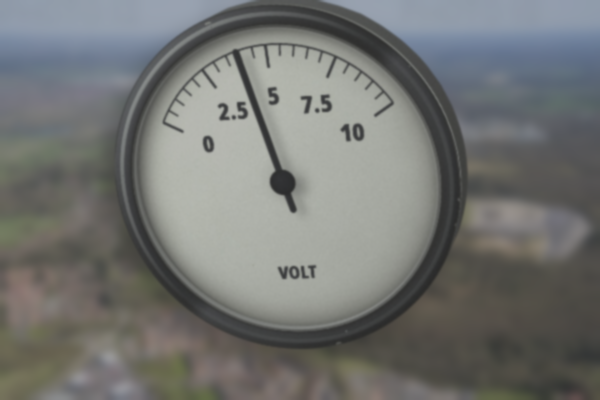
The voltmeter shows 4,V
